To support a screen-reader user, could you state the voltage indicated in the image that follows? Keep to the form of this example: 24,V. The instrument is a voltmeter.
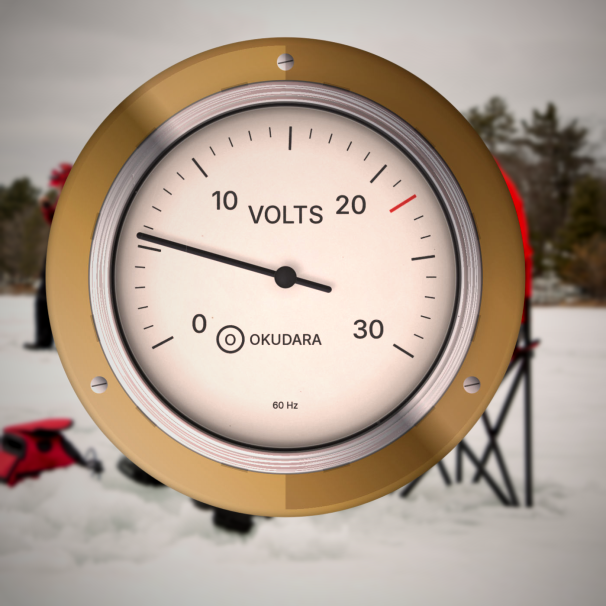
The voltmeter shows 5.5,V
